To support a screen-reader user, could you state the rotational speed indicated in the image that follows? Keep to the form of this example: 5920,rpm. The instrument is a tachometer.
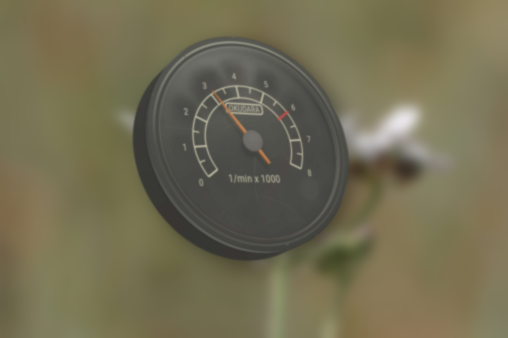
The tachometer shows 3000,rpm
